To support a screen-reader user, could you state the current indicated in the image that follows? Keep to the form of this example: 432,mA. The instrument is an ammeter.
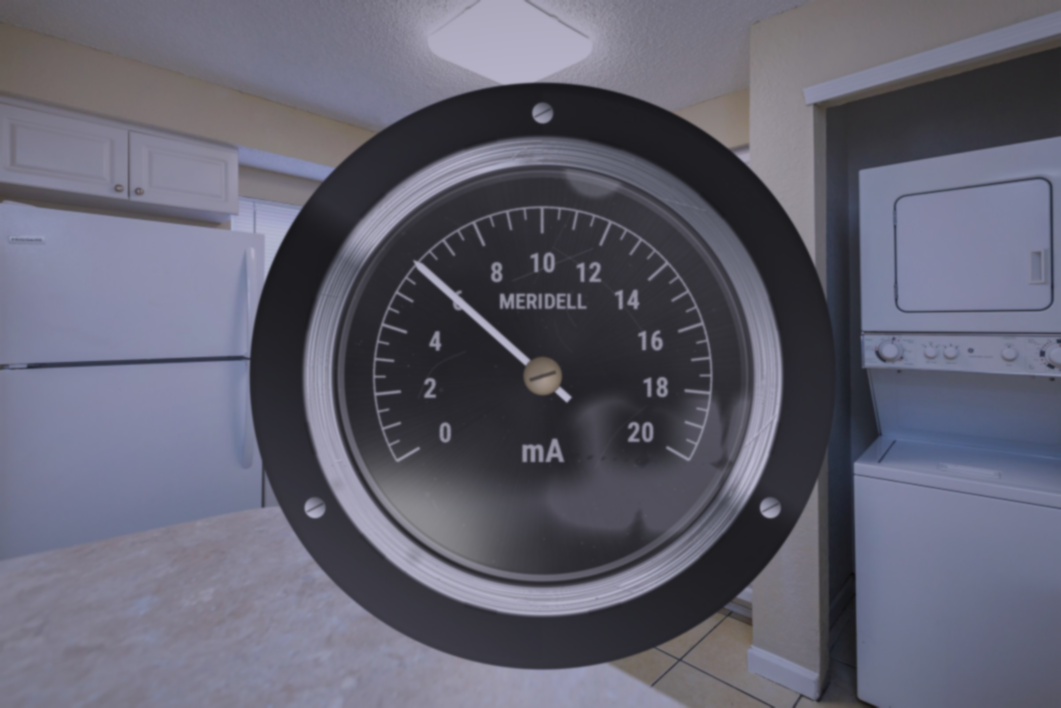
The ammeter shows 6,mA
